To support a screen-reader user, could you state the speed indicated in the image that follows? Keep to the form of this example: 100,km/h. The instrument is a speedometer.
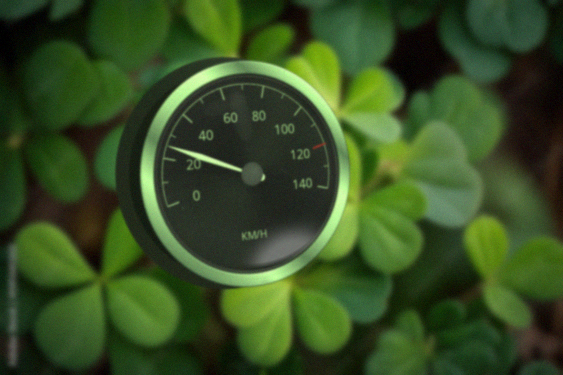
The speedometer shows 25,km/h
